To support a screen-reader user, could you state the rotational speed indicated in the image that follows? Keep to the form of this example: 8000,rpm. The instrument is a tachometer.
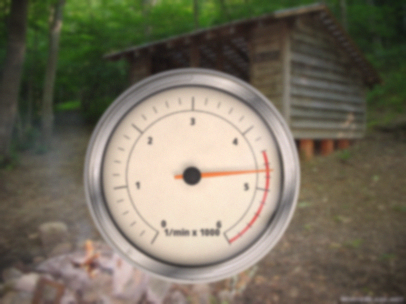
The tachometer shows 4700,rpm
